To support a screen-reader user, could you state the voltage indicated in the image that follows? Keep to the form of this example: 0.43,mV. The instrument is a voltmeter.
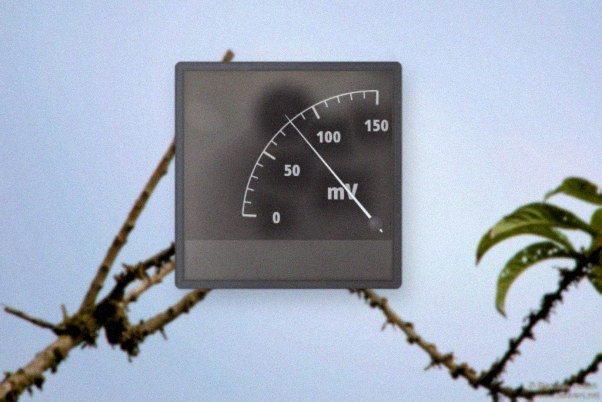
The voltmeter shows 80,mV
